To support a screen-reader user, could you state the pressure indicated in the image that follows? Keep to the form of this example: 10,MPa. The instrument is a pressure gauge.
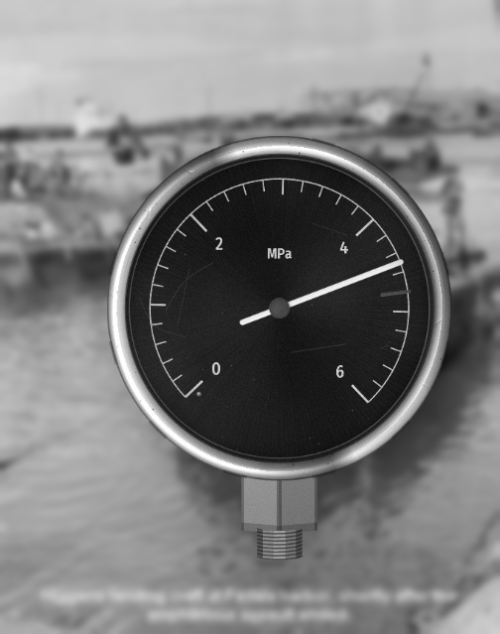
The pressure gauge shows 4.5,MPa
